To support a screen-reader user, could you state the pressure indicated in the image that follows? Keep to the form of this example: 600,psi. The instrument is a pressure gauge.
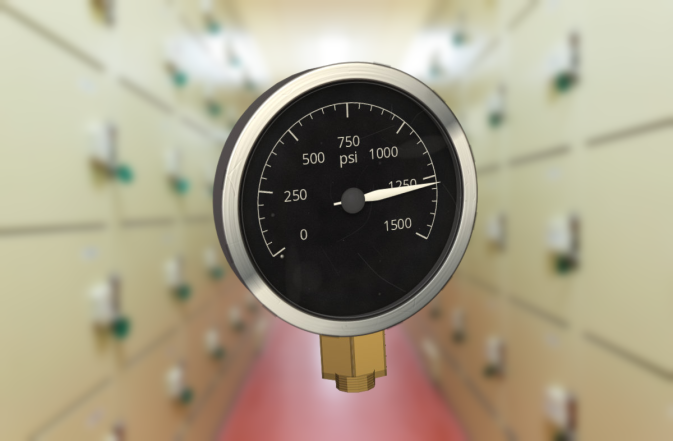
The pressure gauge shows 1275,psi
